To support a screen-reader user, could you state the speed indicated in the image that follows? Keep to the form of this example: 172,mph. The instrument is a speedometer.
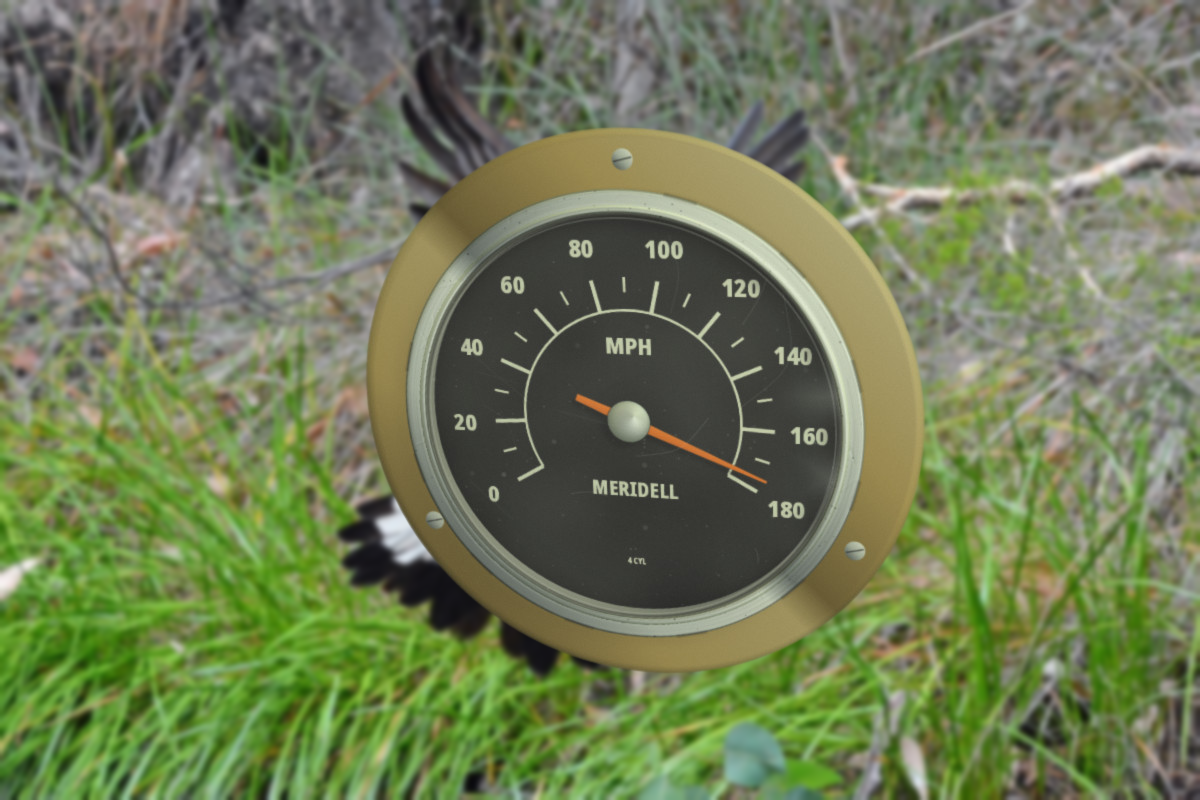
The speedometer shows 175,mph
